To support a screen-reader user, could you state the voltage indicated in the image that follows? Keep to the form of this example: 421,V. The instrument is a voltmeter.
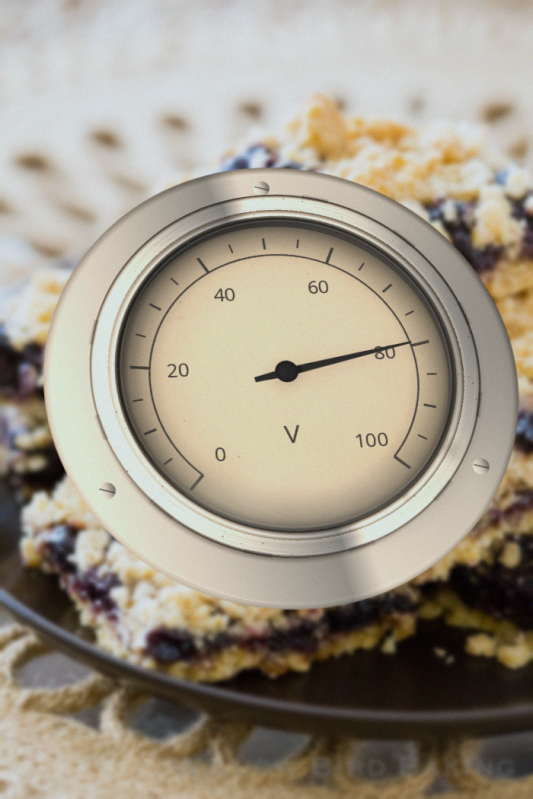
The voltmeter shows 80,V
